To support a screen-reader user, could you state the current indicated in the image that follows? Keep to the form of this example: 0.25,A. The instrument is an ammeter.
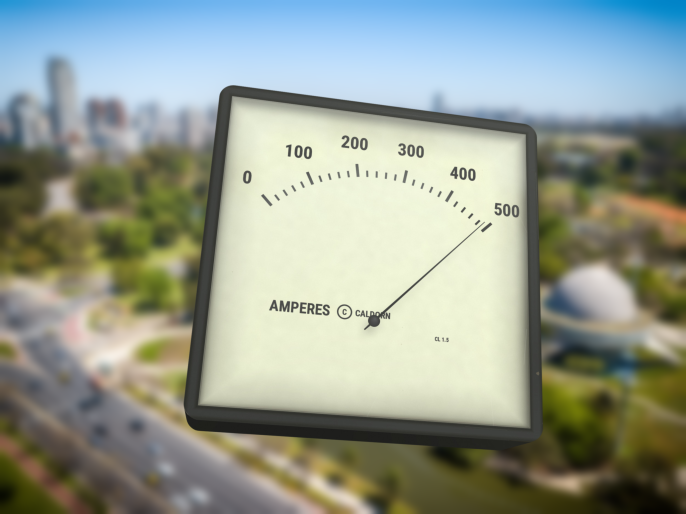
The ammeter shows 490,A
